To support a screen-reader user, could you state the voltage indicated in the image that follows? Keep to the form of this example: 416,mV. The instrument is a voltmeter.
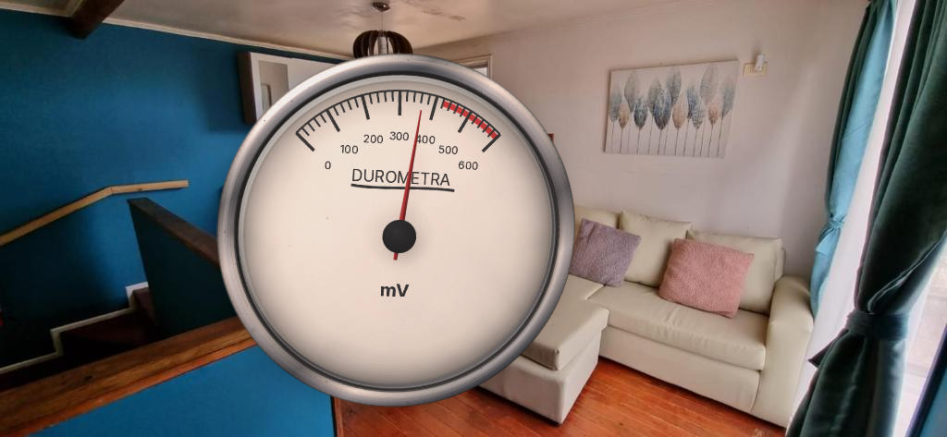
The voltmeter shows 360,mV
